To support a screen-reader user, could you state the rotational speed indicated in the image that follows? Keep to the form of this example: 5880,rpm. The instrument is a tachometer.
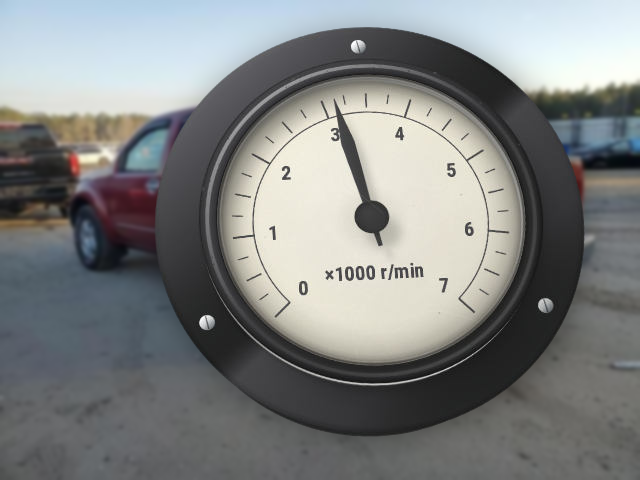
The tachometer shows 3125,rpm
